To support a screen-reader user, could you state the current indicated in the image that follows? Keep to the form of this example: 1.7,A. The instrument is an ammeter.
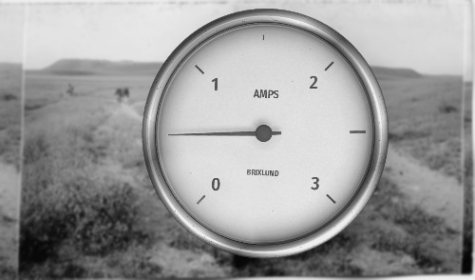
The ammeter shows 0.5,A
